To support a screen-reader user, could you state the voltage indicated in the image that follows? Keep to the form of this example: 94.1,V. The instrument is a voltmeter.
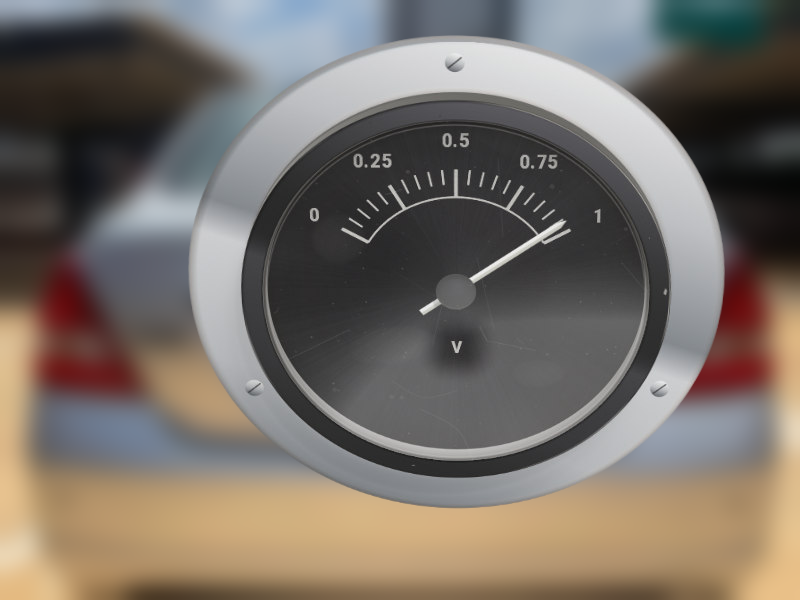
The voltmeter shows 0.95,V
